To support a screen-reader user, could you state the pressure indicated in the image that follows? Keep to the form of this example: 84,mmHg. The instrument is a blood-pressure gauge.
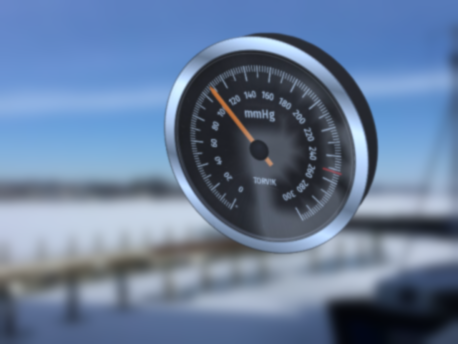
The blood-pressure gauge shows 110,mmHg
